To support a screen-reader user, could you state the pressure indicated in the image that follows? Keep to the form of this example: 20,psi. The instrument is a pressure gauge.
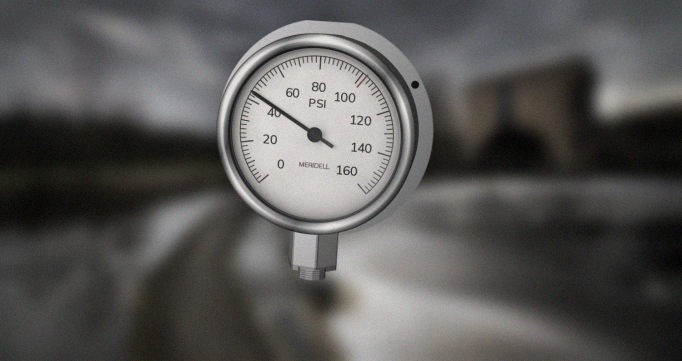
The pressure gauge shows 44,psi
